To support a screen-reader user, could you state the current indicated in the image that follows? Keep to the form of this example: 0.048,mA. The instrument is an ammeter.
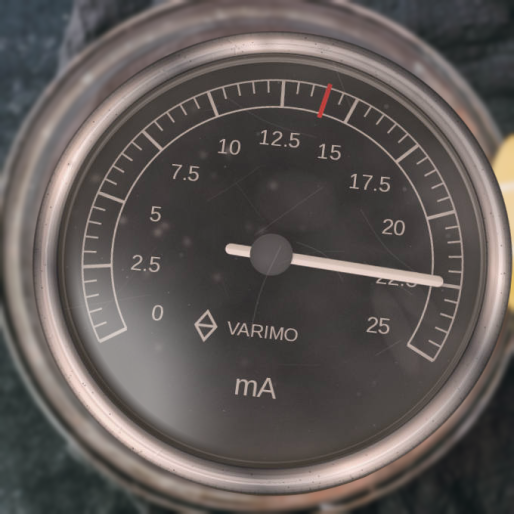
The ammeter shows 22.5,mA
